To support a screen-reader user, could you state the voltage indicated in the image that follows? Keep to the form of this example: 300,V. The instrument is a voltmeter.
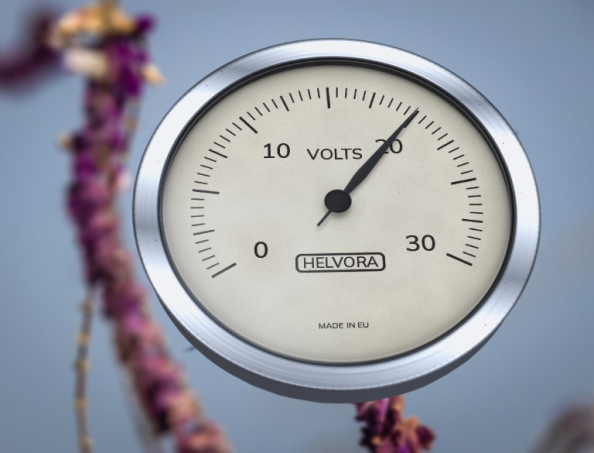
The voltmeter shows 20,V
